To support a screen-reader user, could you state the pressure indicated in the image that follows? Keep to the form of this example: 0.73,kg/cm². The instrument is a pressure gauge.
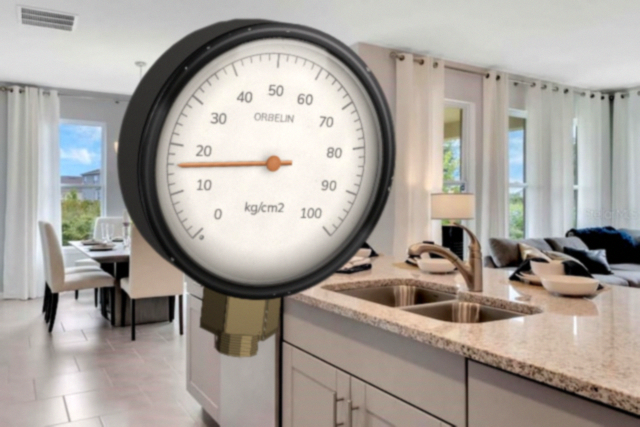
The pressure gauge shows 16,kg/cm²
